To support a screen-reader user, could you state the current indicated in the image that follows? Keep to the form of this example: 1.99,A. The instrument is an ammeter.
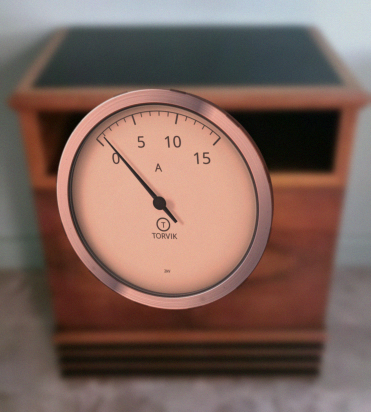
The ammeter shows 1,A
